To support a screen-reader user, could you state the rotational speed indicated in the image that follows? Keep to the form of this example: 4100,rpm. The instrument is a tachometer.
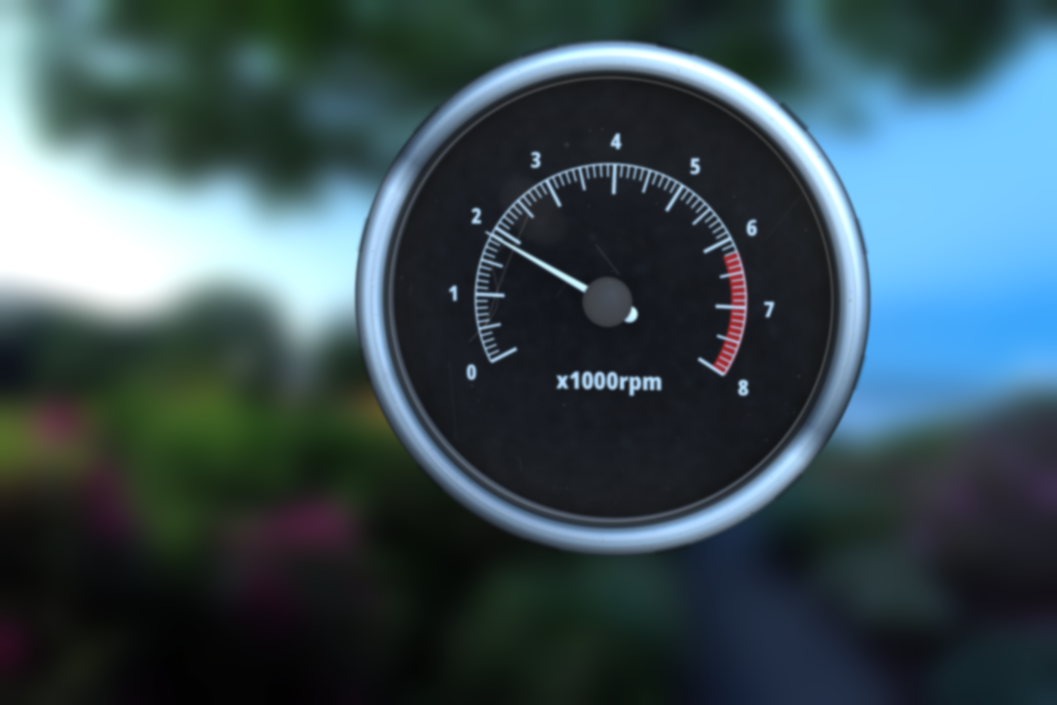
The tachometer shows 1900,rpm
